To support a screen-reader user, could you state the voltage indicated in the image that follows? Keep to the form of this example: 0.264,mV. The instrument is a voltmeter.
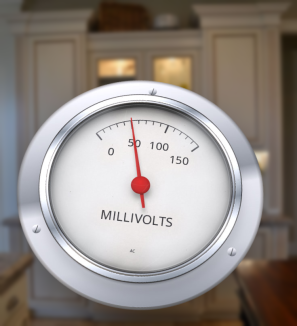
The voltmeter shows 50,mV
